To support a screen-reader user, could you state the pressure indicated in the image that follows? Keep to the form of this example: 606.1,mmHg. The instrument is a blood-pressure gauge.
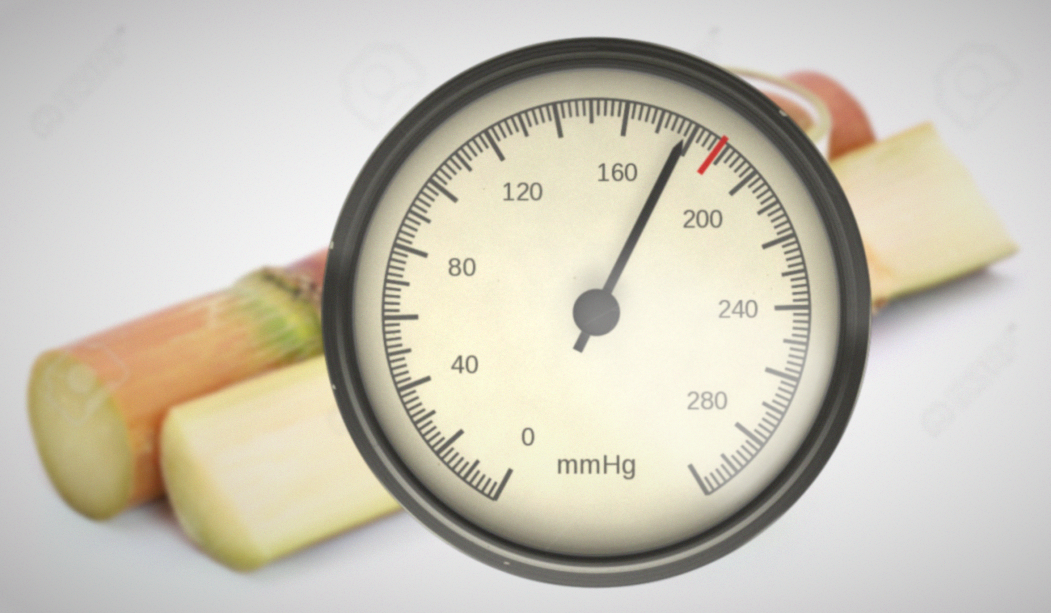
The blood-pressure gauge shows 178,mmHg
